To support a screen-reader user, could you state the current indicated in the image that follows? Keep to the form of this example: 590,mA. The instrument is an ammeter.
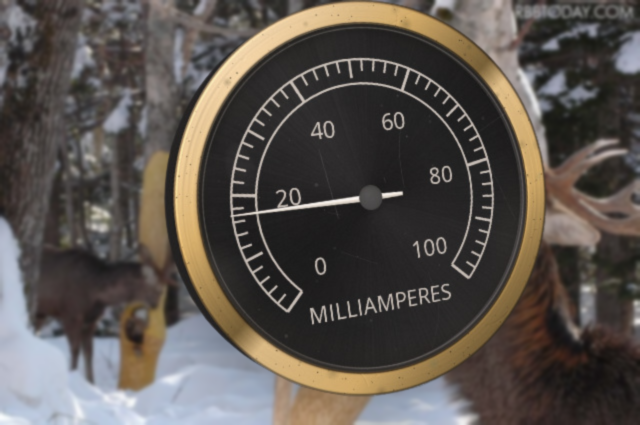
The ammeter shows 17,mA
